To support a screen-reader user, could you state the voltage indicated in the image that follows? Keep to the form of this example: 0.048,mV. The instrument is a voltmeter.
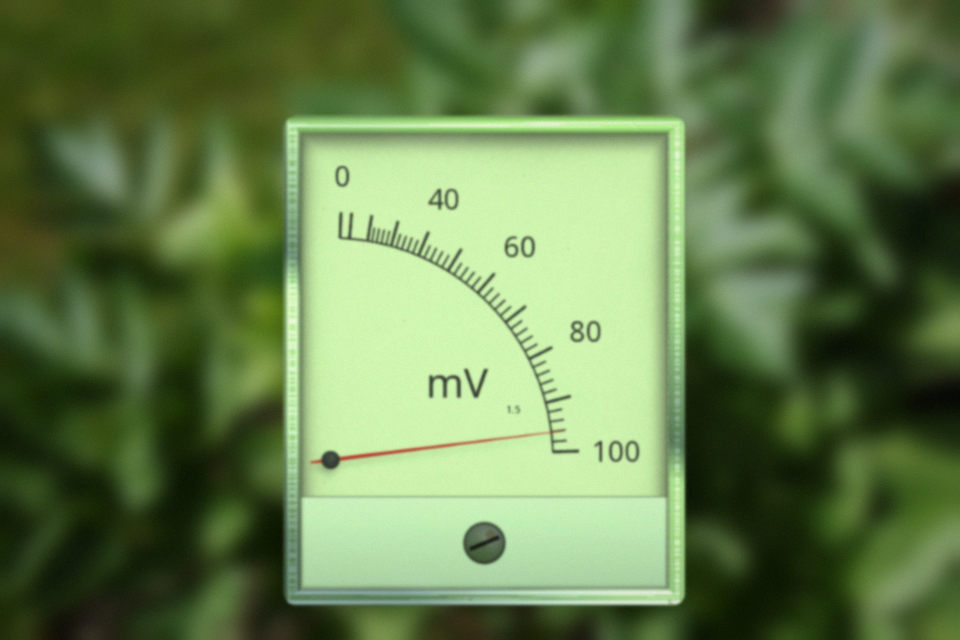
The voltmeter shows 96,mV
